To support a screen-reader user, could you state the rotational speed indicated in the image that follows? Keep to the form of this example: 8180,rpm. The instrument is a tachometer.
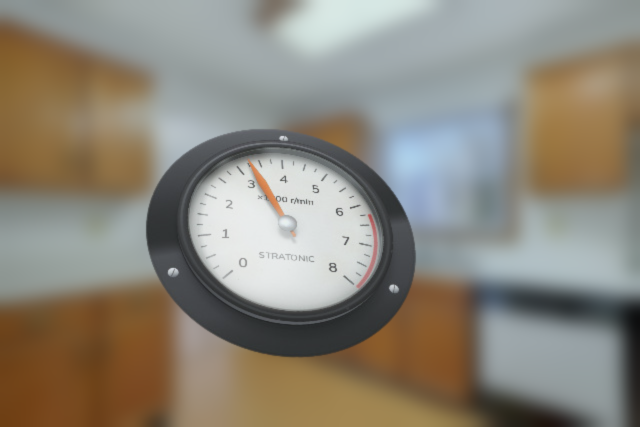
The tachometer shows 3250,rpm
